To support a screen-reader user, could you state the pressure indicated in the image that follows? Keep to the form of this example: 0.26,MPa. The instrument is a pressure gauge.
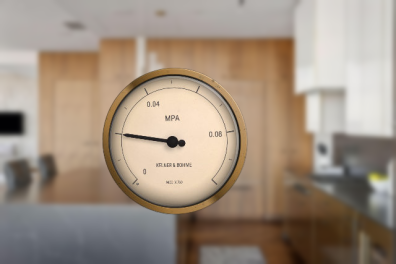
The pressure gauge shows 0.02,MPa
